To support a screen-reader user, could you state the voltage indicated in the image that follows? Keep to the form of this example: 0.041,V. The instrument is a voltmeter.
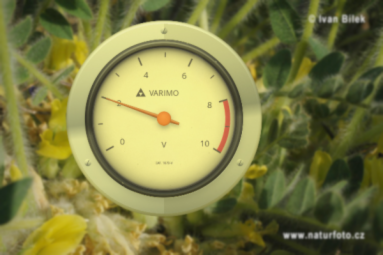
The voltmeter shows 2,V
